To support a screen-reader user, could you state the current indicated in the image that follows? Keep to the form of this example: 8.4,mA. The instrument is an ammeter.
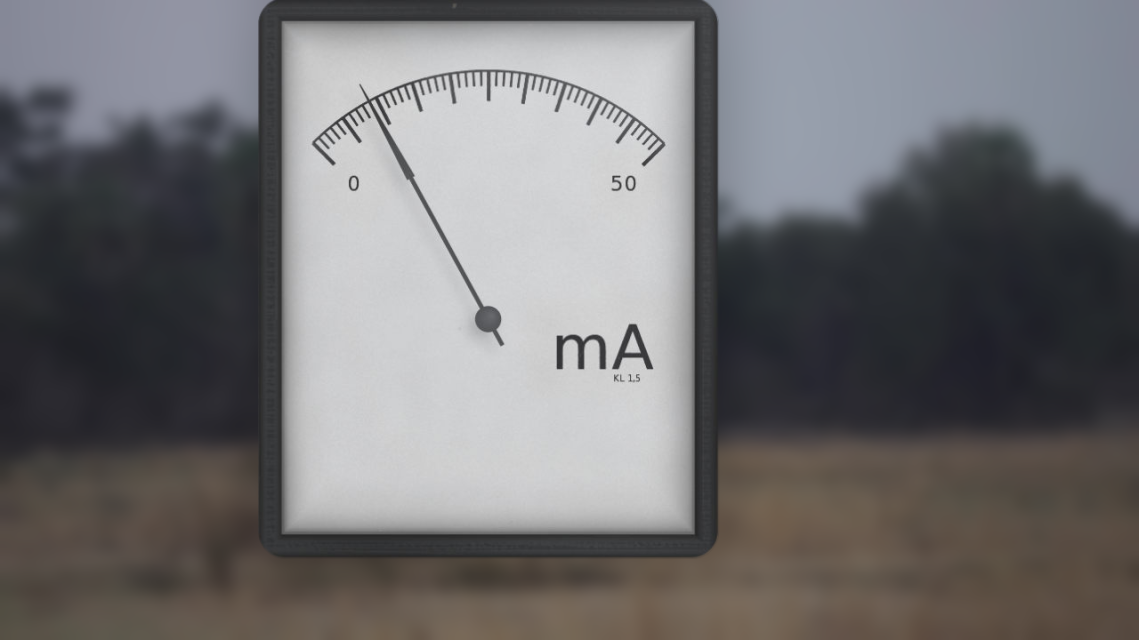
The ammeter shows 9,mA
